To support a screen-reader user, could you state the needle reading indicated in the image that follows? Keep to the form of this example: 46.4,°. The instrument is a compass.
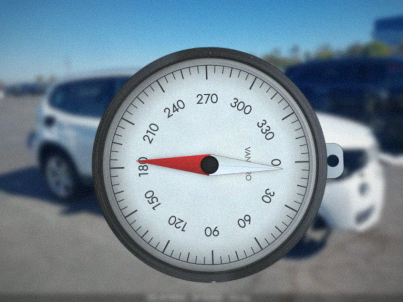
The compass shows 185,°
